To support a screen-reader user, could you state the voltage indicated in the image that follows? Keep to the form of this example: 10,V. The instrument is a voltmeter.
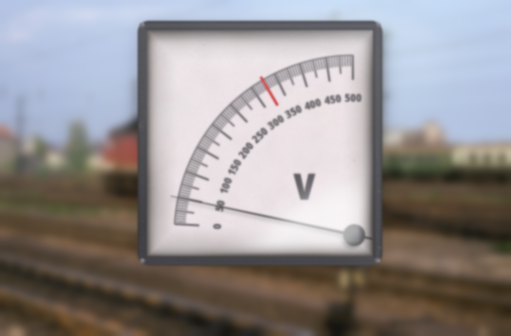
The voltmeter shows 50,V
